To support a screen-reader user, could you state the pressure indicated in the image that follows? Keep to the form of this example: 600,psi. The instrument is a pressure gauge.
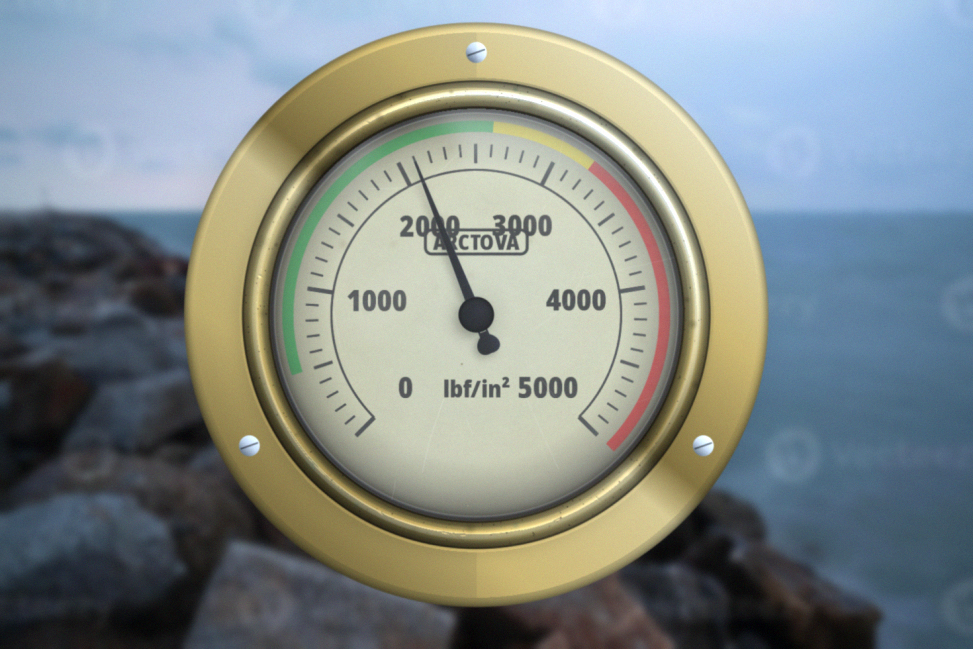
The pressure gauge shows 2100,psi
